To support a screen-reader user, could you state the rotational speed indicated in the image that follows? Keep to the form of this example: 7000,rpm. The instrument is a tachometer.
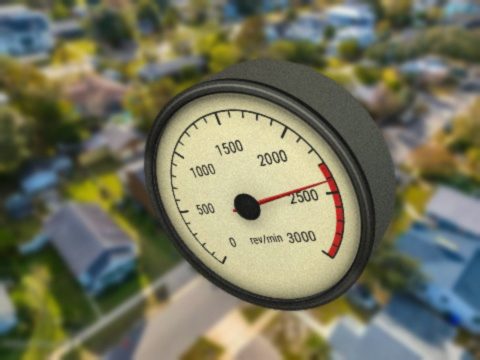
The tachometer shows 2400,rpm
